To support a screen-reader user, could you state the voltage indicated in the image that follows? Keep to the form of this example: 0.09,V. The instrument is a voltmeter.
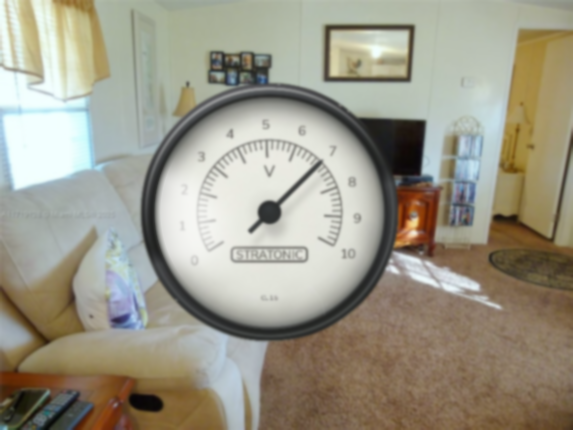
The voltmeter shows 7,V
